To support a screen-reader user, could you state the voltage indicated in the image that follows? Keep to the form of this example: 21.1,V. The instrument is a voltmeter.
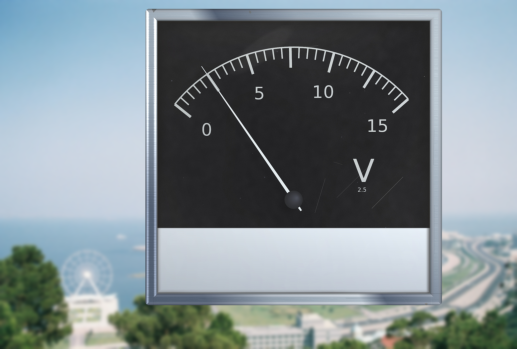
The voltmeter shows 2.5,V
